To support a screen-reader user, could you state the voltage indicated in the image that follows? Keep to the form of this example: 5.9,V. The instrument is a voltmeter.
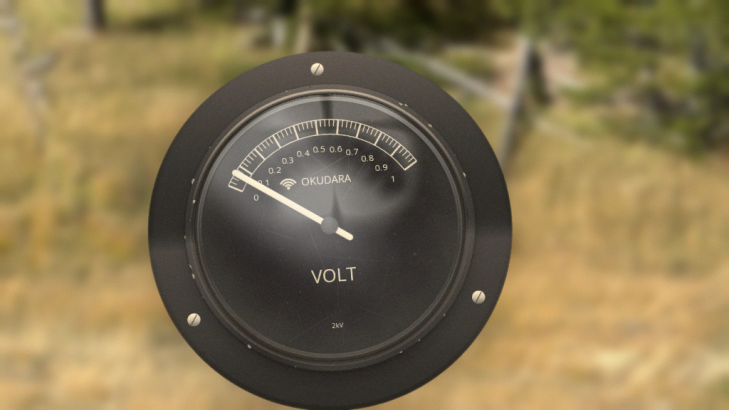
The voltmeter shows 0.06,V
